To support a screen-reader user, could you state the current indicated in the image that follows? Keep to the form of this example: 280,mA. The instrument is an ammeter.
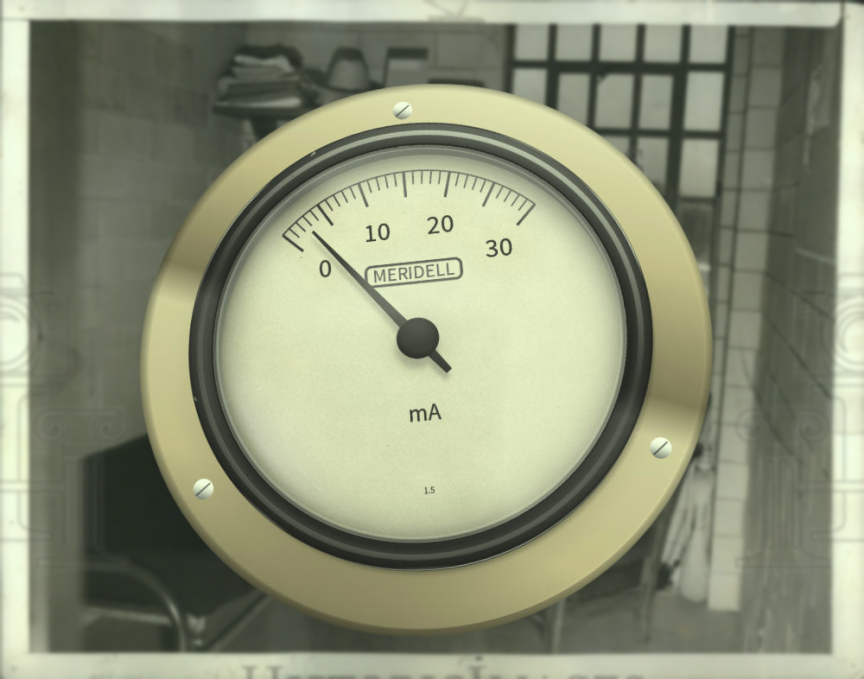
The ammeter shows 2.5,mA
